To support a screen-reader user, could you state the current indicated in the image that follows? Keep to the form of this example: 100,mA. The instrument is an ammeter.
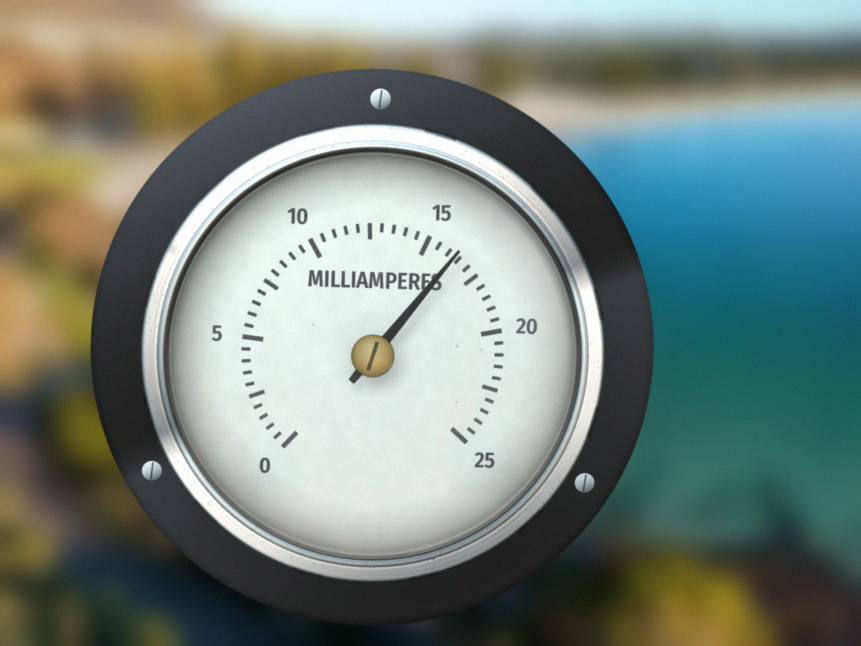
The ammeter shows 16.25,mA
